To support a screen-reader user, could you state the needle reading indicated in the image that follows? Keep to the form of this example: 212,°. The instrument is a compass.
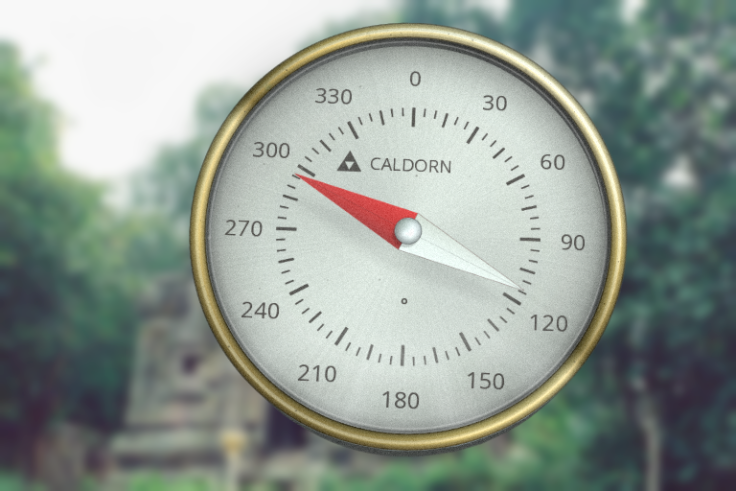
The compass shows 295,°
